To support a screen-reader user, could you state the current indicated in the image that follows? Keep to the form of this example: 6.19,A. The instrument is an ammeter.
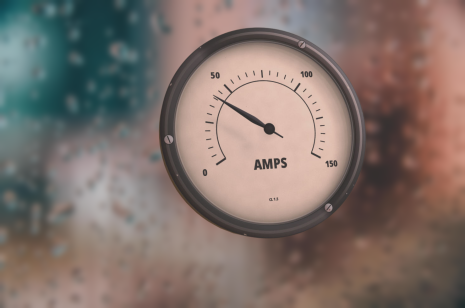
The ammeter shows 40,A
